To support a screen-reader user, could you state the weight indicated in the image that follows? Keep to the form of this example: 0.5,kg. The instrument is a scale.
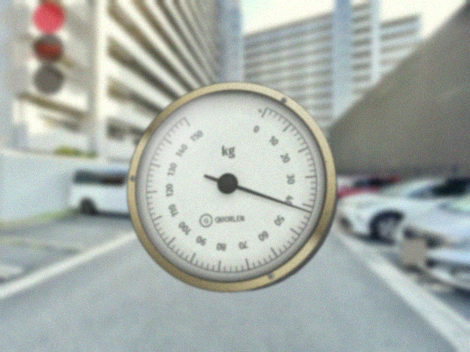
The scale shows 42,kg
